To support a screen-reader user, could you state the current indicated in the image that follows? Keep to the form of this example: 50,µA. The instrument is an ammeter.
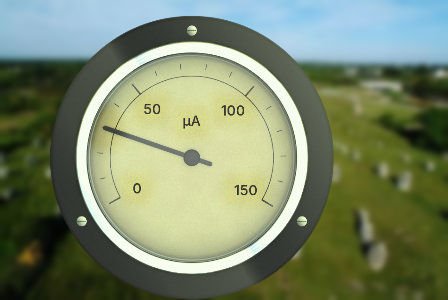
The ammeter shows 30,µA
